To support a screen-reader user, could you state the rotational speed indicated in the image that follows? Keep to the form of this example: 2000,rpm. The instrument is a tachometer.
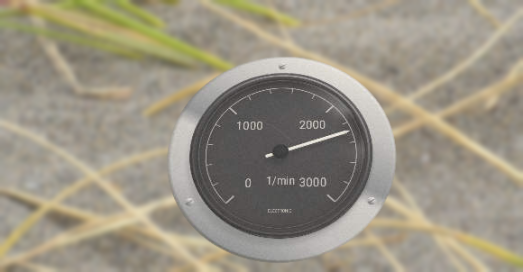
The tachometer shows 2300,rpm
